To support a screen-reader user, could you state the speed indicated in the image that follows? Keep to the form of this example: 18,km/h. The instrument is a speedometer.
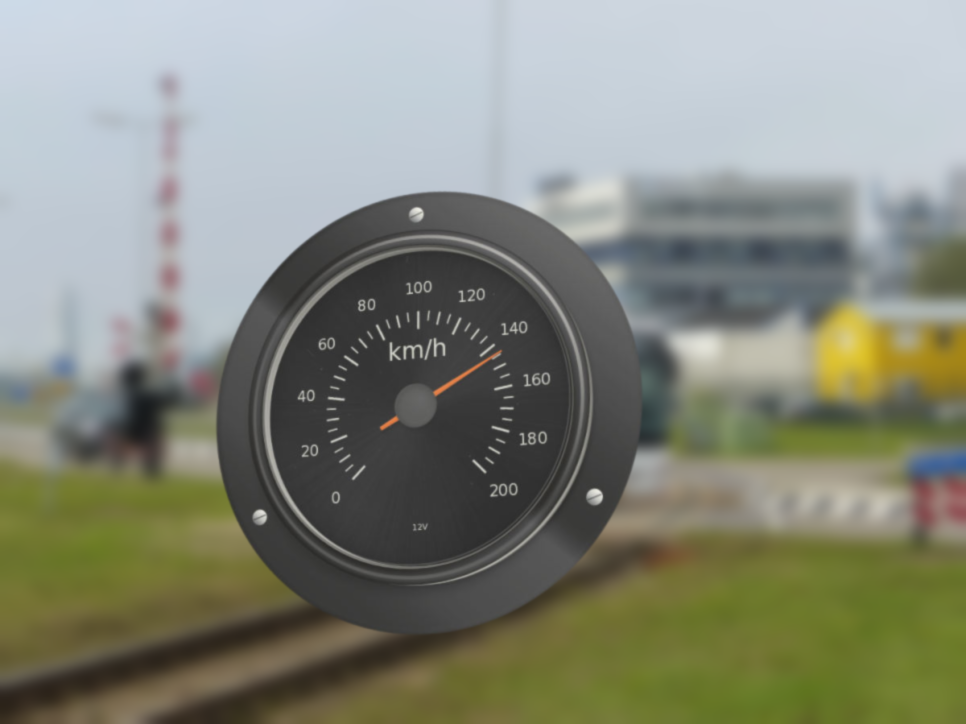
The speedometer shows 145,km/h
